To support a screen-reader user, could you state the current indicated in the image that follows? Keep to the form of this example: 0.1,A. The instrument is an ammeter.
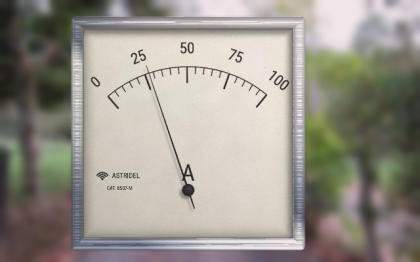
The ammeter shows 27.5,A
